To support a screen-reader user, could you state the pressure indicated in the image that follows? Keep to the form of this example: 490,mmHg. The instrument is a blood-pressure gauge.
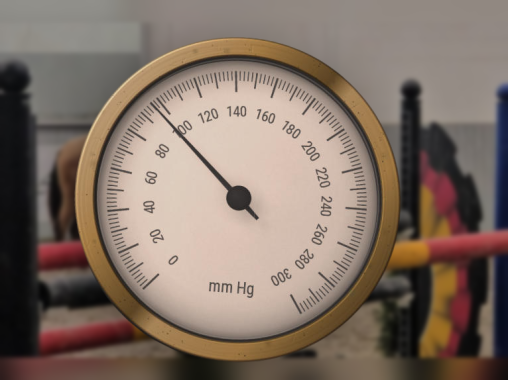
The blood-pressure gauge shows 96,mmHg
